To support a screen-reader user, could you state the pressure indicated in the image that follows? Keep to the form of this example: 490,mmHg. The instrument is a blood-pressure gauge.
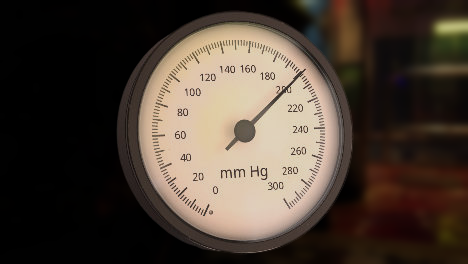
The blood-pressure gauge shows 200,mmHg
